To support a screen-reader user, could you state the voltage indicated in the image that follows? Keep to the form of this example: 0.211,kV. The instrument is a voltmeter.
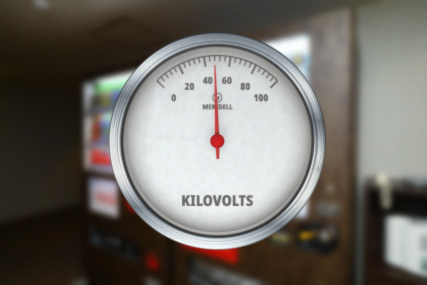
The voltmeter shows 48,kV
